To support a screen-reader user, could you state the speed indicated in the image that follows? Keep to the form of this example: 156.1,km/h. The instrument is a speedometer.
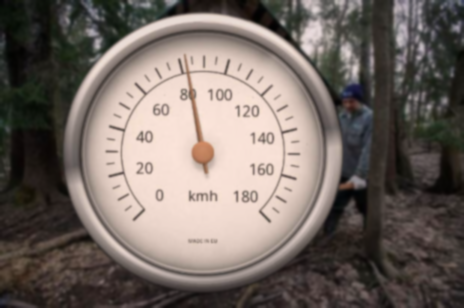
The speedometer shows 82.5,km/h
